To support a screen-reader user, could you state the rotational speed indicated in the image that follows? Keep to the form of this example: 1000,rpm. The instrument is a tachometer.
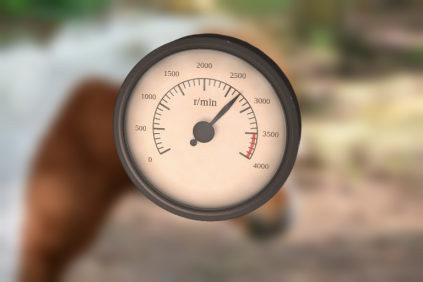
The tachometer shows 2700,rpm
